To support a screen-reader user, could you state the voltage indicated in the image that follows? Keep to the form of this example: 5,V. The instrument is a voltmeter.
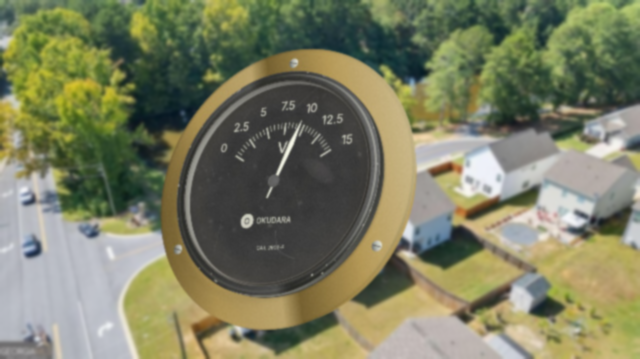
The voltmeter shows 10,V
